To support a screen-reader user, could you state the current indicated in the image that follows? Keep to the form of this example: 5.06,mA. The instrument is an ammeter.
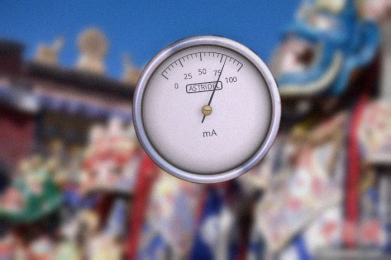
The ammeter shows 80,mA
